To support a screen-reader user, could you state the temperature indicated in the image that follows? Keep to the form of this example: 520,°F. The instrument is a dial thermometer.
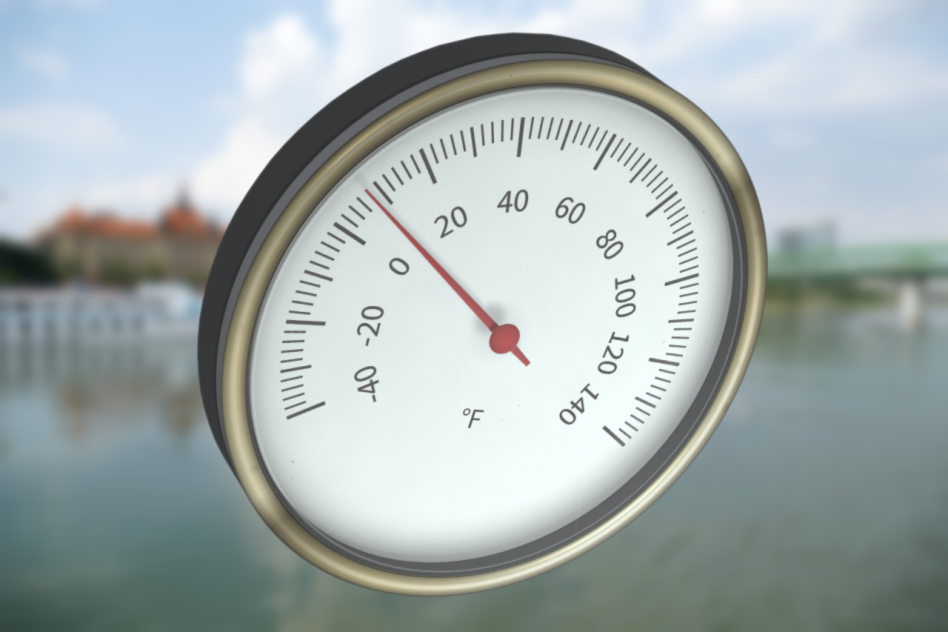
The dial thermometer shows 8,°F
